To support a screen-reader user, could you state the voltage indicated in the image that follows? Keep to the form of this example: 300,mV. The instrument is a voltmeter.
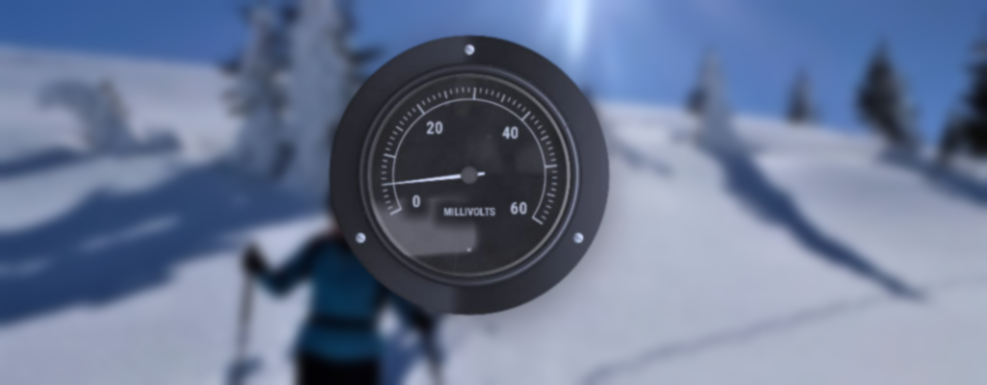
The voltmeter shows 5,mV
